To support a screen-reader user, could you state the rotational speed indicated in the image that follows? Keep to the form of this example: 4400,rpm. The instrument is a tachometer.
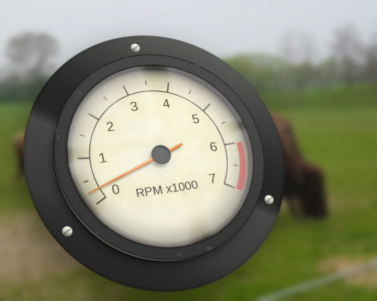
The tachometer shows 250,rpm
